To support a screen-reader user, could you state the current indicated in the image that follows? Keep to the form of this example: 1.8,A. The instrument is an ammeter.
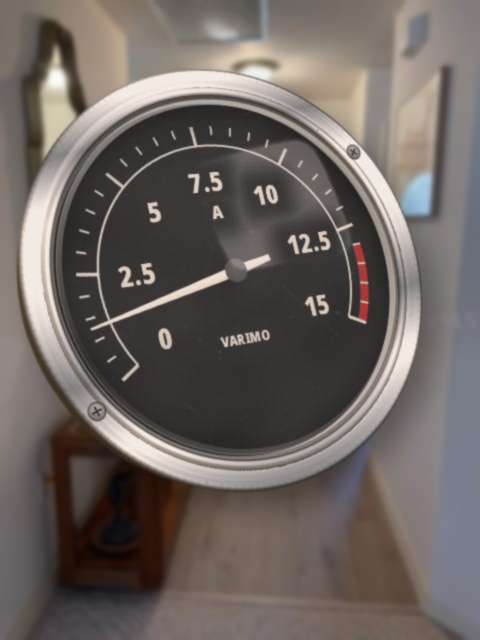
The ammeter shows 1.25,A
